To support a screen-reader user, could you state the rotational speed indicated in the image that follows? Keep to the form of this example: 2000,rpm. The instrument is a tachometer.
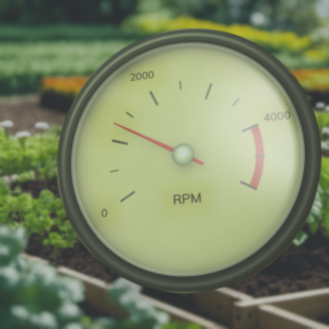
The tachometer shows 1250,rpm
